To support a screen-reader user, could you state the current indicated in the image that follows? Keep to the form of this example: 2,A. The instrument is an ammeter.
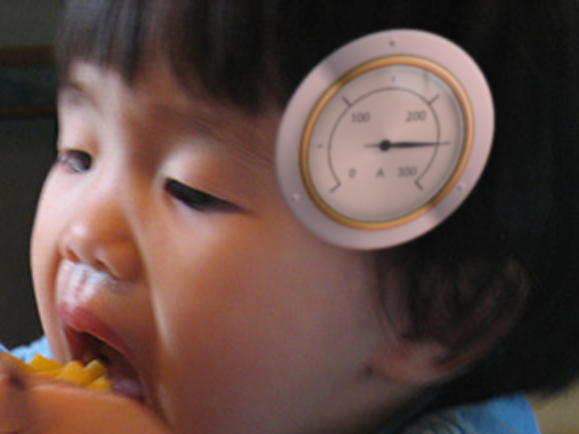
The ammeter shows 250,A
